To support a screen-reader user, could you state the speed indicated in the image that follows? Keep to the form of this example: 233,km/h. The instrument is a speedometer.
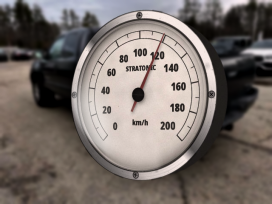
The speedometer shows 120,km/h
